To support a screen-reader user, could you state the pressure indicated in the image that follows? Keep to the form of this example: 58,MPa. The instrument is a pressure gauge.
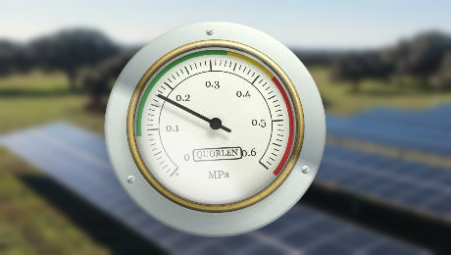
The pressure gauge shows 0.17,MPa
